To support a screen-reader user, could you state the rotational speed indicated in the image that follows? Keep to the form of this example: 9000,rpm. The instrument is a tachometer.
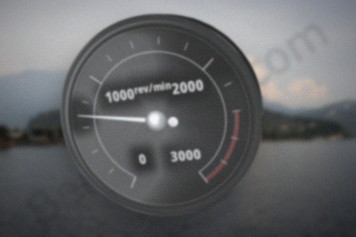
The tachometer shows 700,rpm
